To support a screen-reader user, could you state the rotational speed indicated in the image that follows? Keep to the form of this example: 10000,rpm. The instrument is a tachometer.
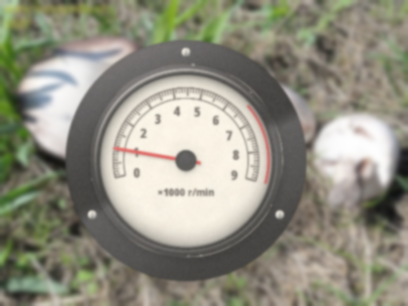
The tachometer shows 1000,rpm
